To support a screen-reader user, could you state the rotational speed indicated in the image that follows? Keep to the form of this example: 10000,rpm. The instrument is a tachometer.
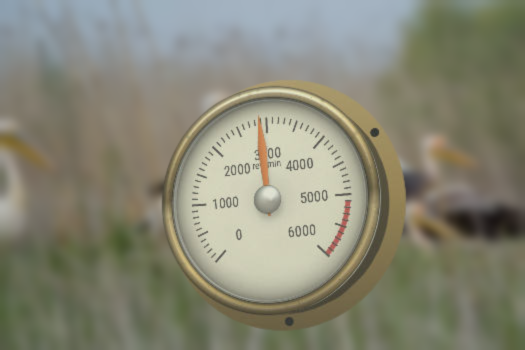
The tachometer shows 2900,rpm
